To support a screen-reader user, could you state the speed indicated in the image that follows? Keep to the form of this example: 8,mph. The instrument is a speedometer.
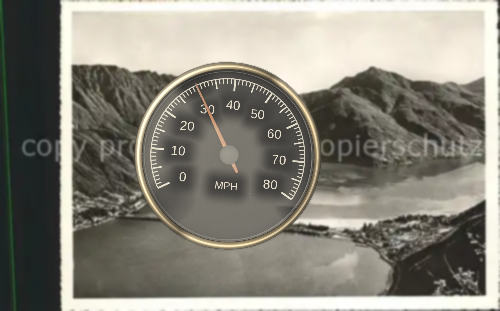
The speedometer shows 30,mph
